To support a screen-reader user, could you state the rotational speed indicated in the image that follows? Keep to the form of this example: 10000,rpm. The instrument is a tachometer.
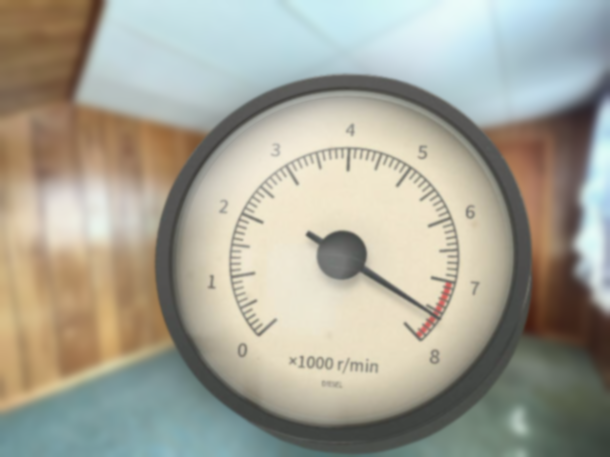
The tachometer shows 7600,rpm
